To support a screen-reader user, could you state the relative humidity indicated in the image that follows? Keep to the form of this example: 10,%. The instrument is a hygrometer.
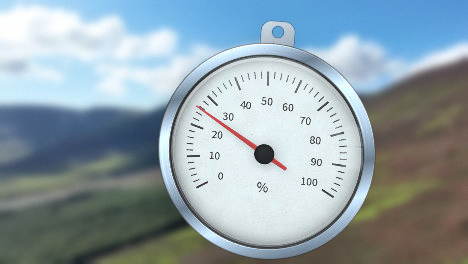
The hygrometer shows 26,%
